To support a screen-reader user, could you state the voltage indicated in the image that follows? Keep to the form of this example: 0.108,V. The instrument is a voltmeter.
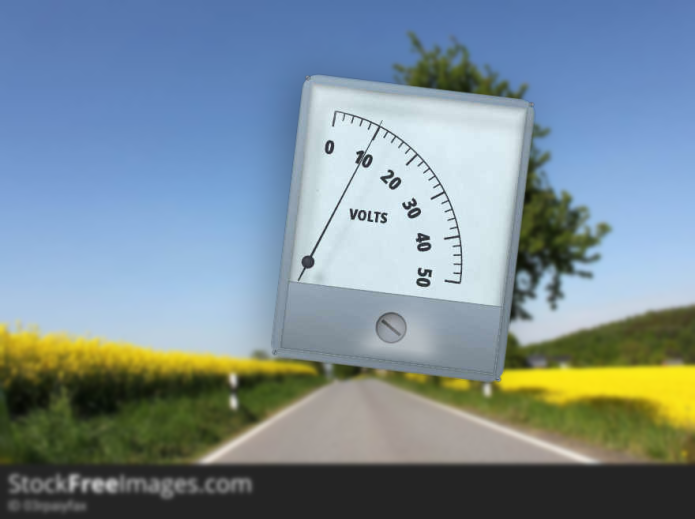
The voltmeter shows 10,V
